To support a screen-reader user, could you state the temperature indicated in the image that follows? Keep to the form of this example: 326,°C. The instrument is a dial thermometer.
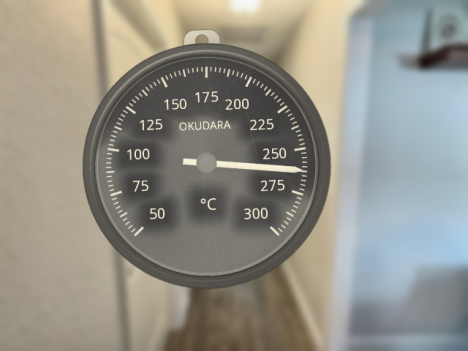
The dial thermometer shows 262.5,°C
